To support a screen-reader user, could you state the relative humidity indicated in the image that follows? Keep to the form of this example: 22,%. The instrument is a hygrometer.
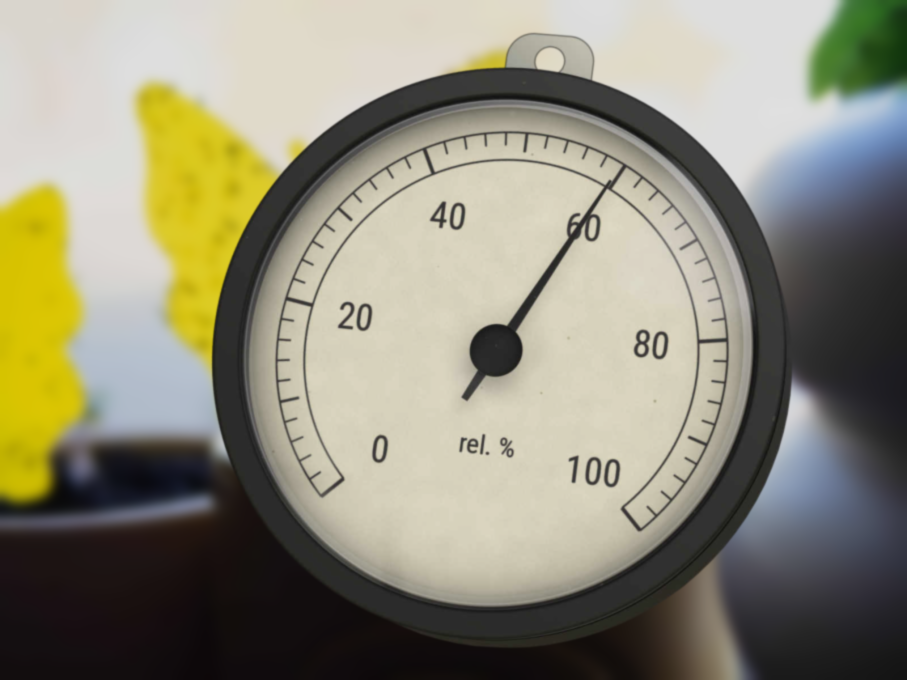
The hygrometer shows 60,%
